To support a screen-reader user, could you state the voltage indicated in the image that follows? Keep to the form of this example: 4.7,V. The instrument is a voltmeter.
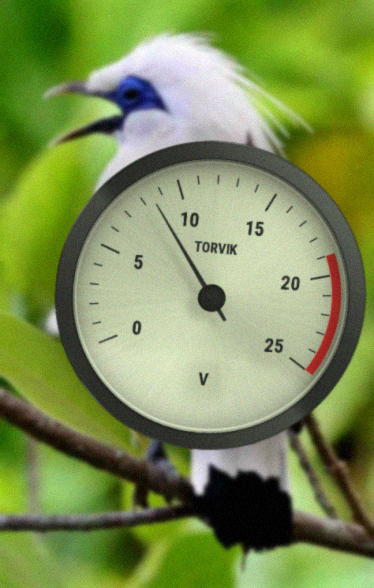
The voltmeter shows 8.5,V
